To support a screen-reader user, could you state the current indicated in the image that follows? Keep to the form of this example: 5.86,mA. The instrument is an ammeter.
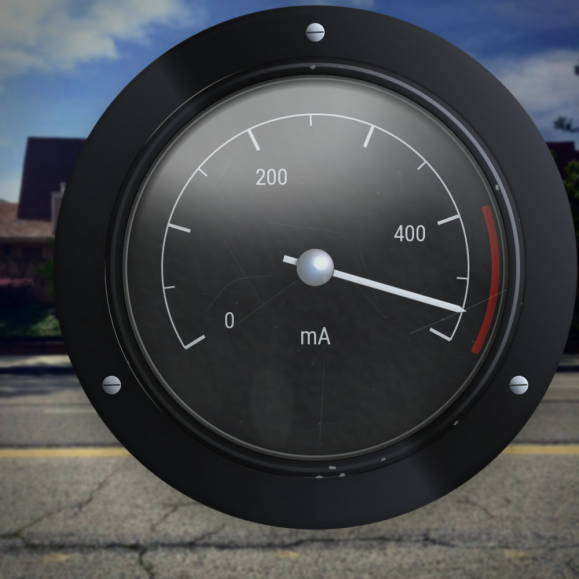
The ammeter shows 475,mA
